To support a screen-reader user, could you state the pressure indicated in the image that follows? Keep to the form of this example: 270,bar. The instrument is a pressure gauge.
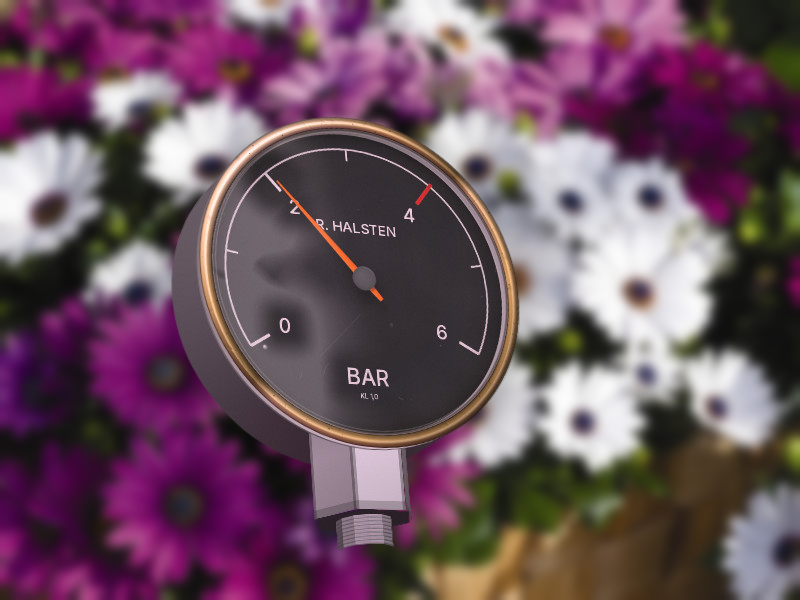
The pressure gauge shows 2,bar
